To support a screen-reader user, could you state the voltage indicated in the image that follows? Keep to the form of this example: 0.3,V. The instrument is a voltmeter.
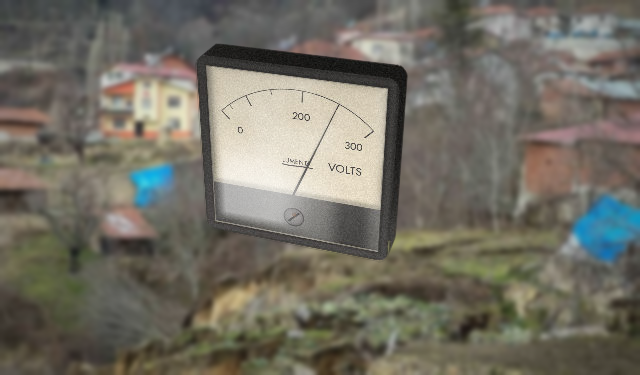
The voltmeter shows 250,V
